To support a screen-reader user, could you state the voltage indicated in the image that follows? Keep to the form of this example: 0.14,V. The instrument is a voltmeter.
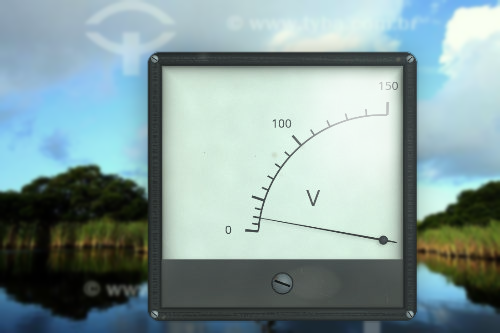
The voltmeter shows 30,V
